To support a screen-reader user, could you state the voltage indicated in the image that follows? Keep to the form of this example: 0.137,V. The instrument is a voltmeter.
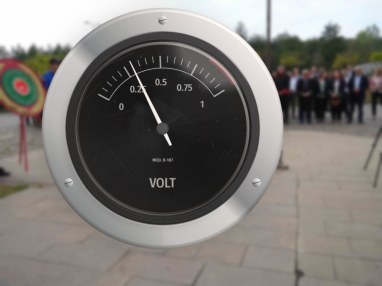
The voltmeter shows 0.3,V
